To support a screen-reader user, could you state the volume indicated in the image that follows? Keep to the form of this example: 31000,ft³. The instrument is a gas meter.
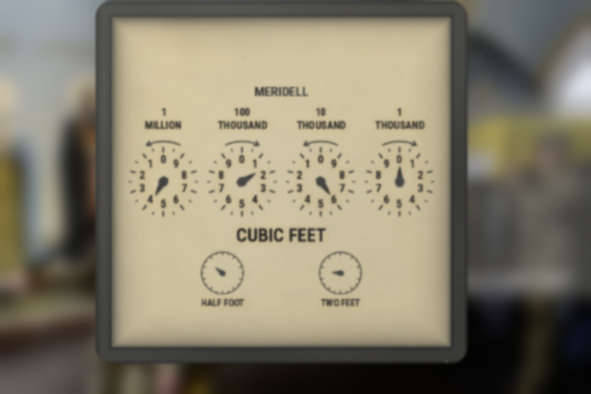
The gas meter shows 416000,ft³
